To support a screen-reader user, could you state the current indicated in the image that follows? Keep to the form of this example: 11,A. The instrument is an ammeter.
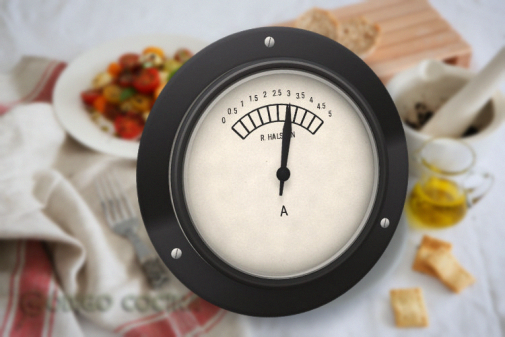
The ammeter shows 3,A
